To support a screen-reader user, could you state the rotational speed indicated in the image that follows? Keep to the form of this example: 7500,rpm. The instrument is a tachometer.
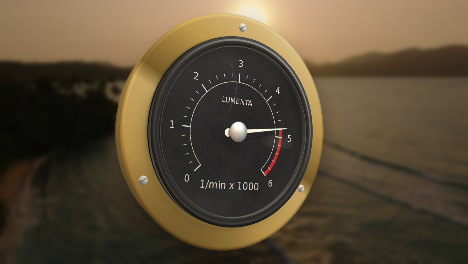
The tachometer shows 4800,rpm
